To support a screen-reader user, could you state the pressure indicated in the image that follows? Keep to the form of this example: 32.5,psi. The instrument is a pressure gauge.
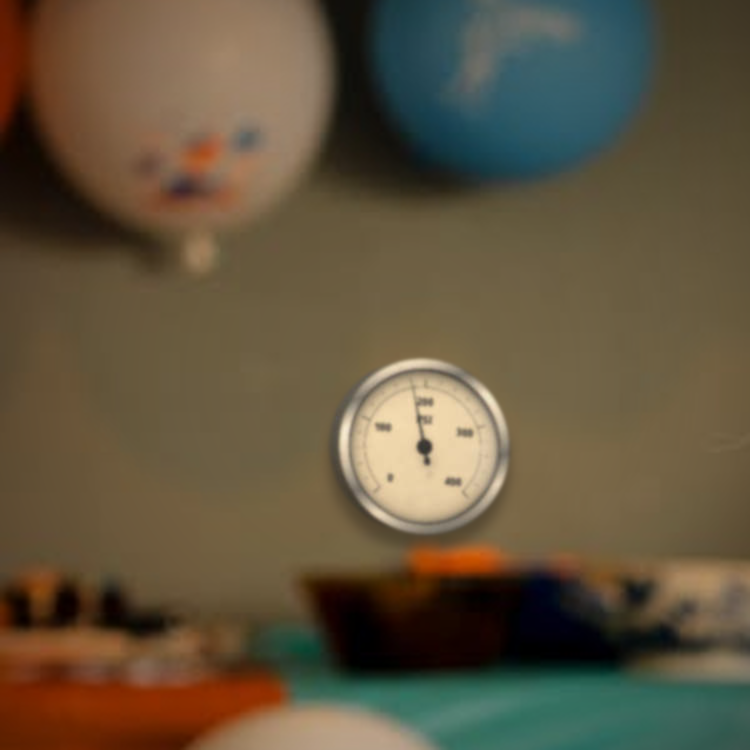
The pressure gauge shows 180,psi
